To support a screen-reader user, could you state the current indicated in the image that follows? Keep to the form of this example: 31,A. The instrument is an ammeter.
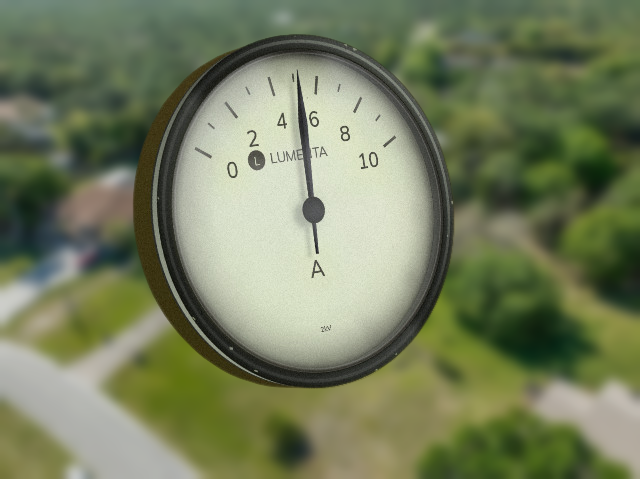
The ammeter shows 5,A
